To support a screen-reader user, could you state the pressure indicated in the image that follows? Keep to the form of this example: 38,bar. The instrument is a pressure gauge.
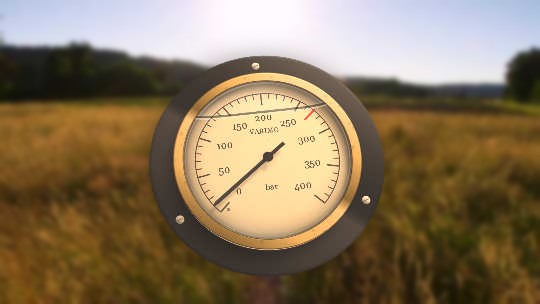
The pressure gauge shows 10,bar
